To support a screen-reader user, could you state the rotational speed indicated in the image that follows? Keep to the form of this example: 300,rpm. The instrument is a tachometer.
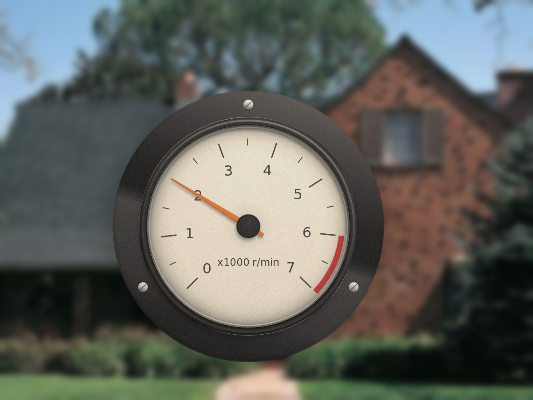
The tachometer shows 2000,rpm
